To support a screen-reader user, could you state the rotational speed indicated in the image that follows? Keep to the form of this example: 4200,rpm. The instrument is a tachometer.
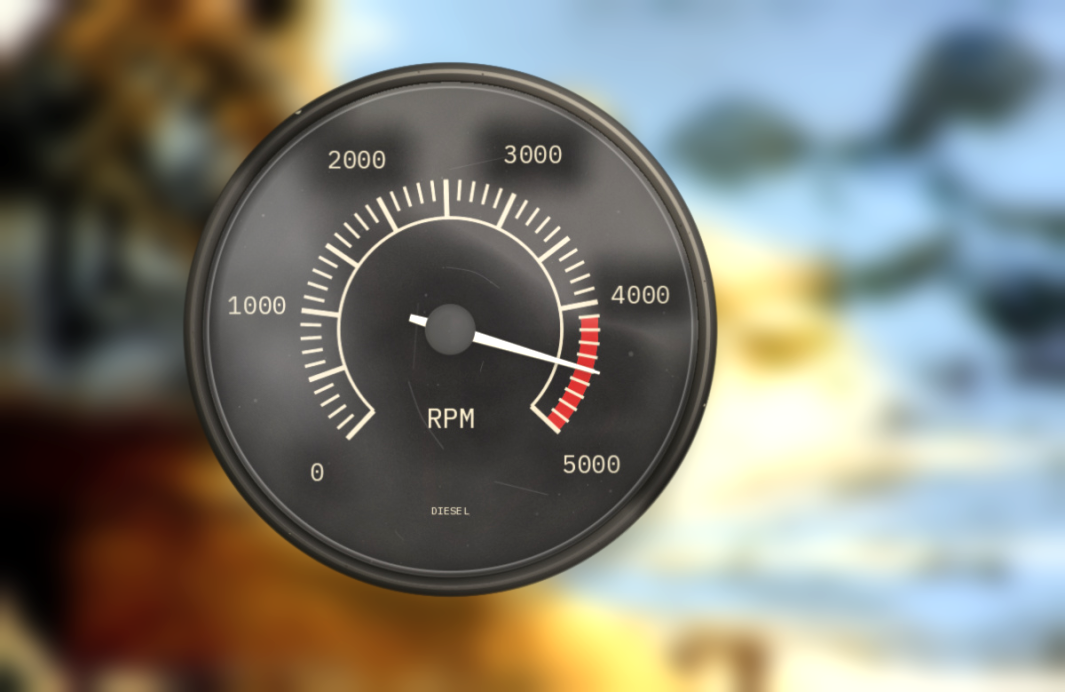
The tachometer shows 4500,rpm
